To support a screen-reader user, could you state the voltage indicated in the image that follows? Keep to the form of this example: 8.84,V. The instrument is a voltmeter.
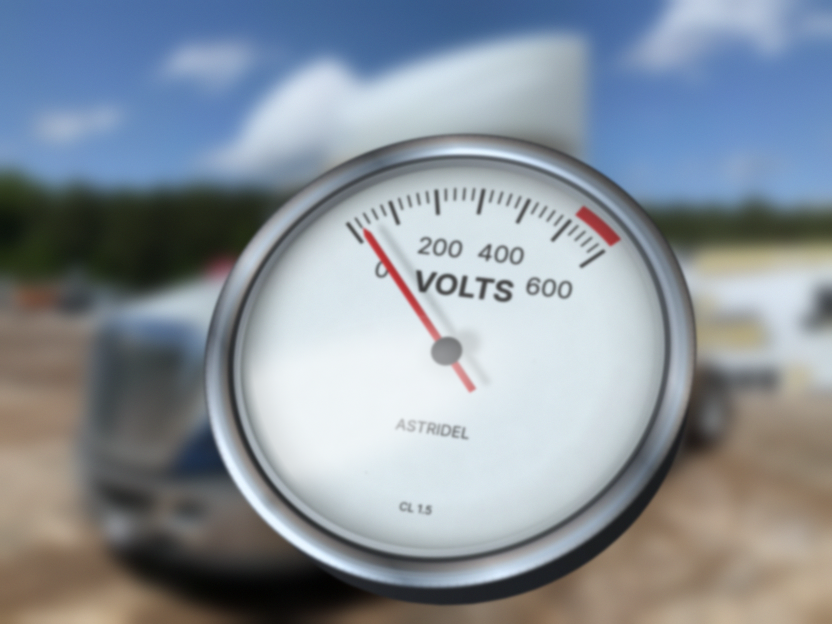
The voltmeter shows 20,V
